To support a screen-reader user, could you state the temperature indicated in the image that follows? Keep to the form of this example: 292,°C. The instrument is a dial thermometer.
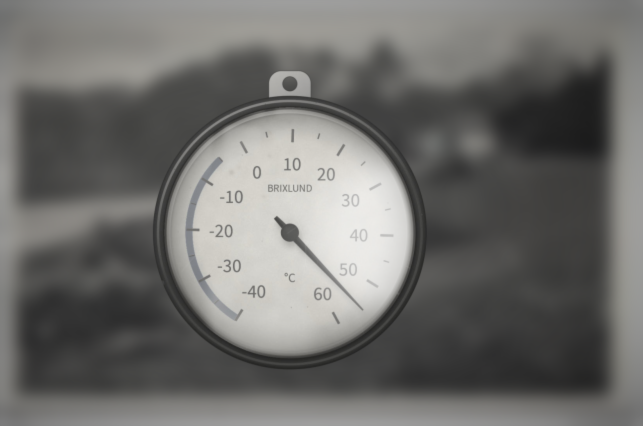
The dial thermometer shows 55,°C
